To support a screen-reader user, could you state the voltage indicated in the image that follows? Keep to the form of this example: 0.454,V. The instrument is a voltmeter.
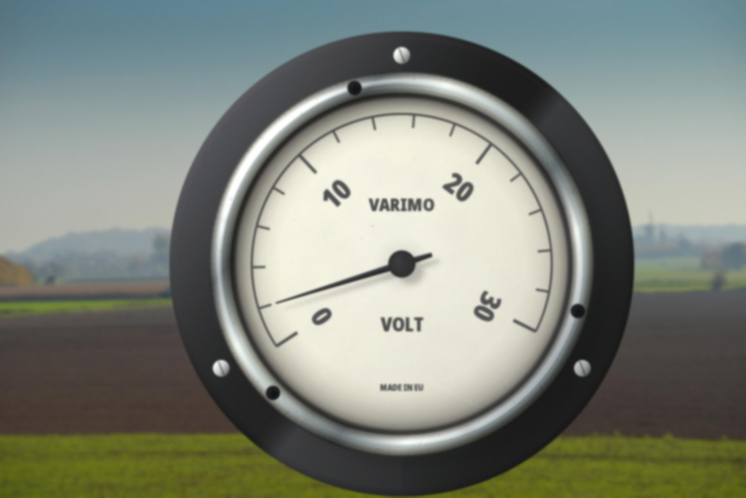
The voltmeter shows 2,V
